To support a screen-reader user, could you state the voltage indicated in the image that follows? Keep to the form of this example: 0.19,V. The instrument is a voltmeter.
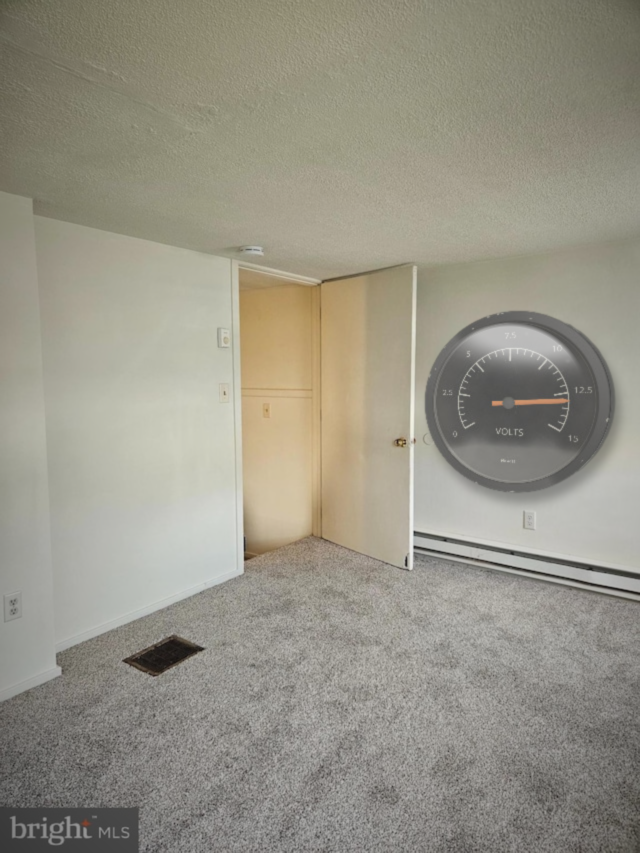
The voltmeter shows 13,V
